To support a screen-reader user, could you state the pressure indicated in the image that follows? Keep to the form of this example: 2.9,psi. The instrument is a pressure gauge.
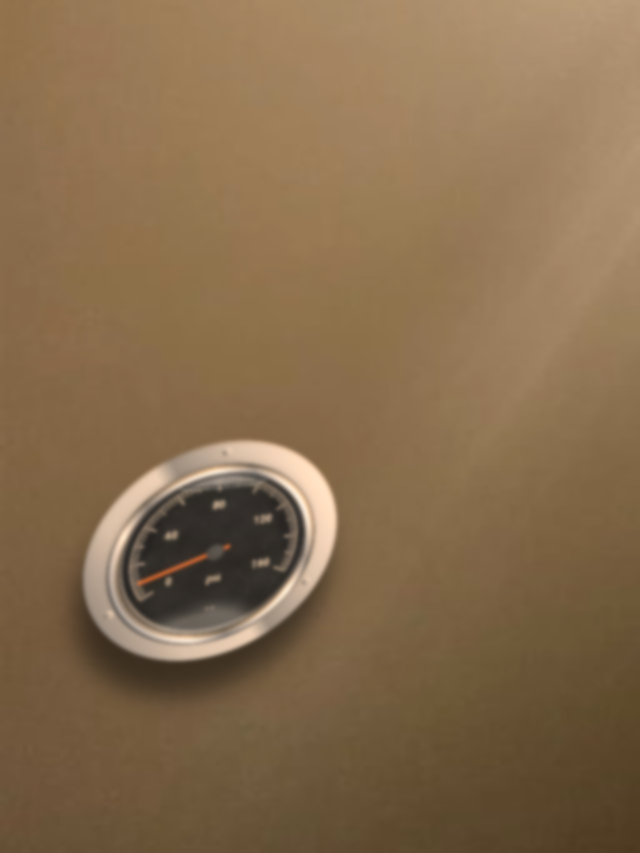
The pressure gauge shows 10,psi
